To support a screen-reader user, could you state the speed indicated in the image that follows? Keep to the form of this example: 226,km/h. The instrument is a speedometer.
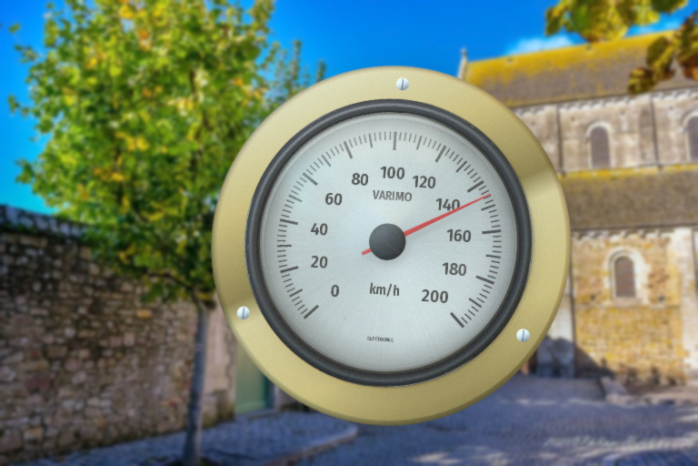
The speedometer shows 146,km/h
